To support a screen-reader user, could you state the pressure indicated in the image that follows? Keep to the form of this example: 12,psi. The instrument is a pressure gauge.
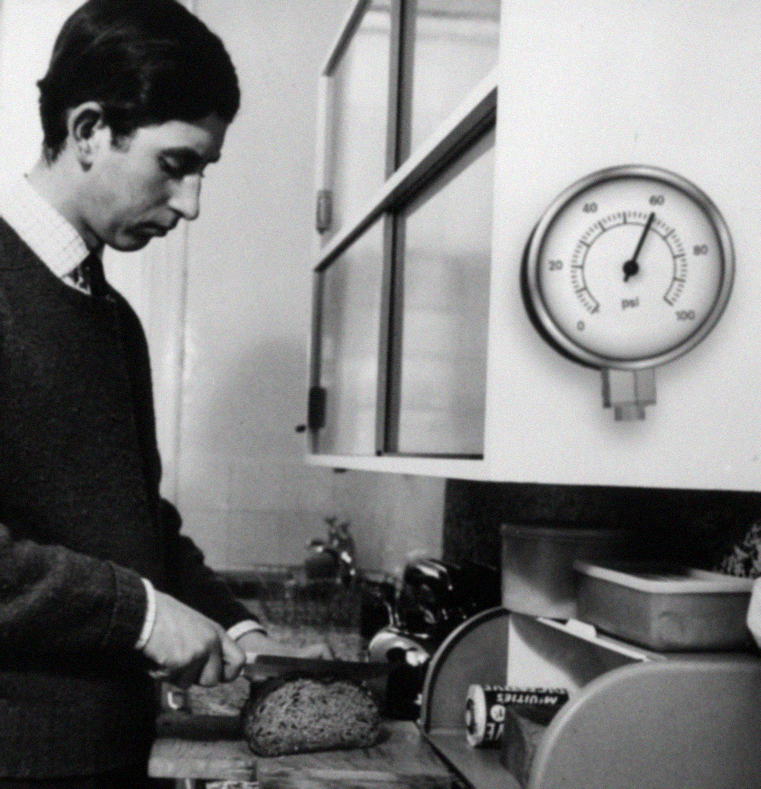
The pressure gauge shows 60,psi
